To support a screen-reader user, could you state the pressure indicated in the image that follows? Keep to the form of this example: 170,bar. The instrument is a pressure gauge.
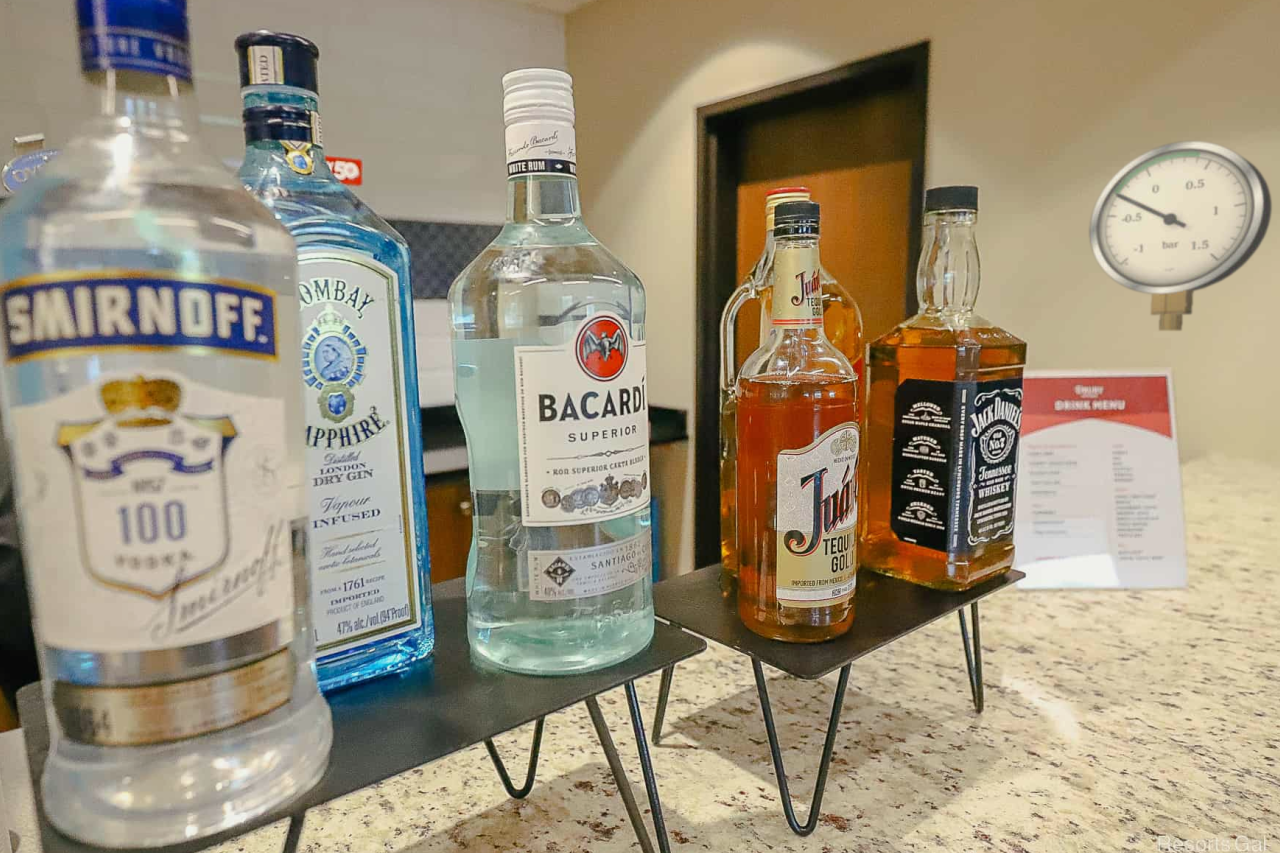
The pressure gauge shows -0.3,bar
